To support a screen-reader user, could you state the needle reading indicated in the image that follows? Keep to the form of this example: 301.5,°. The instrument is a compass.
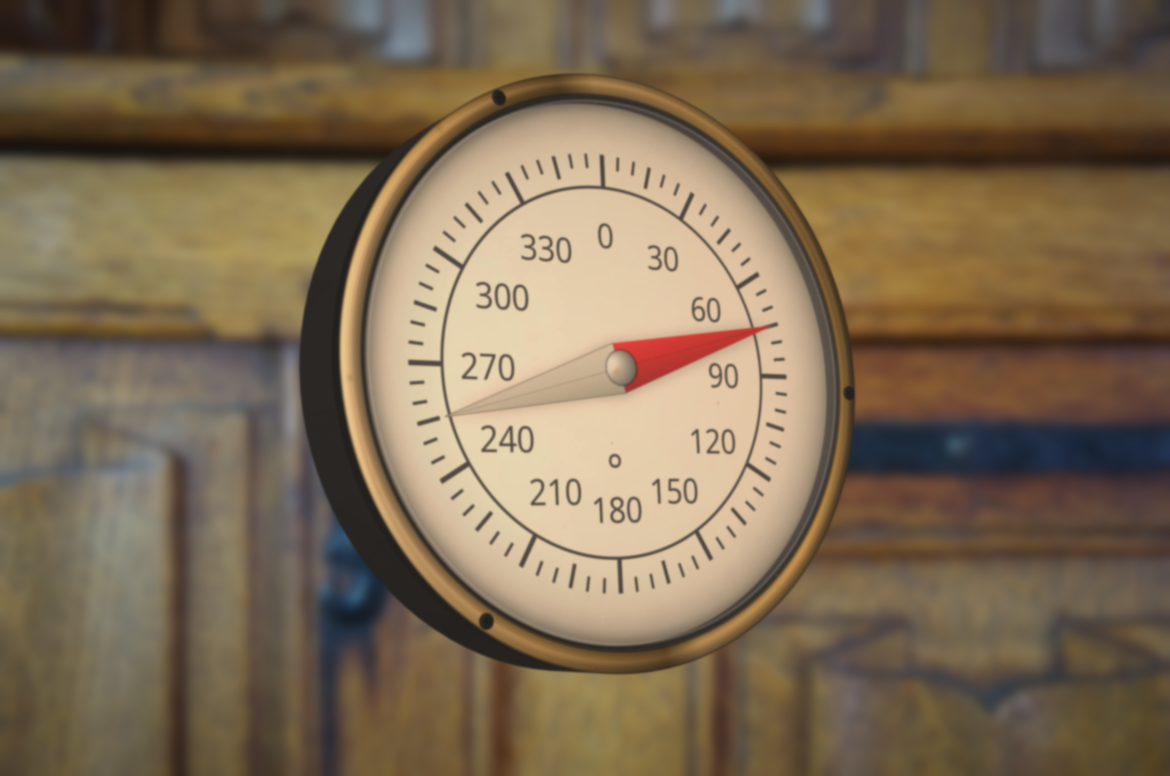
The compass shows 75,°
